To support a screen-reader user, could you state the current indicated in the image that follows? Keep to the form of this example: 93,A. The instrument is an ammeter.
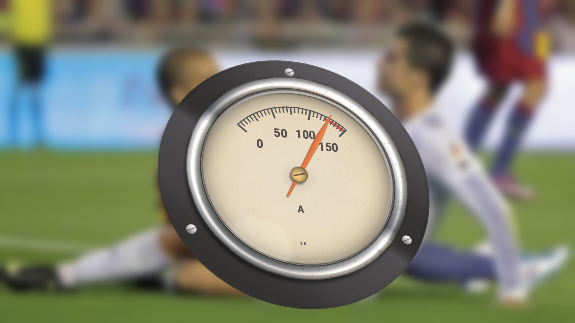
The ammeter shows 125,A
